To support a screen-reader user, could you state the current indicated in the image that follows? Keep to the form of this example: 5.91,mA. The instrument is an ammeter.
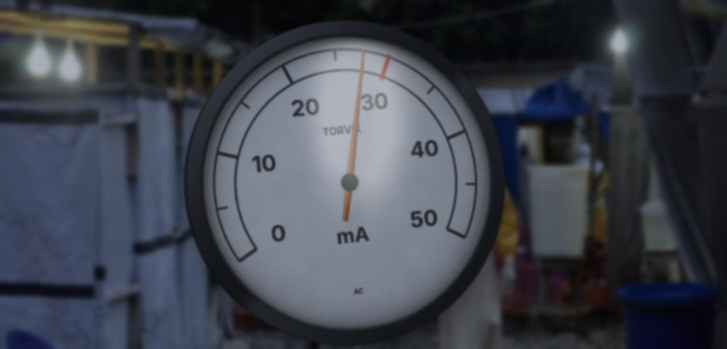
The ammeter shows 27.5,mA
